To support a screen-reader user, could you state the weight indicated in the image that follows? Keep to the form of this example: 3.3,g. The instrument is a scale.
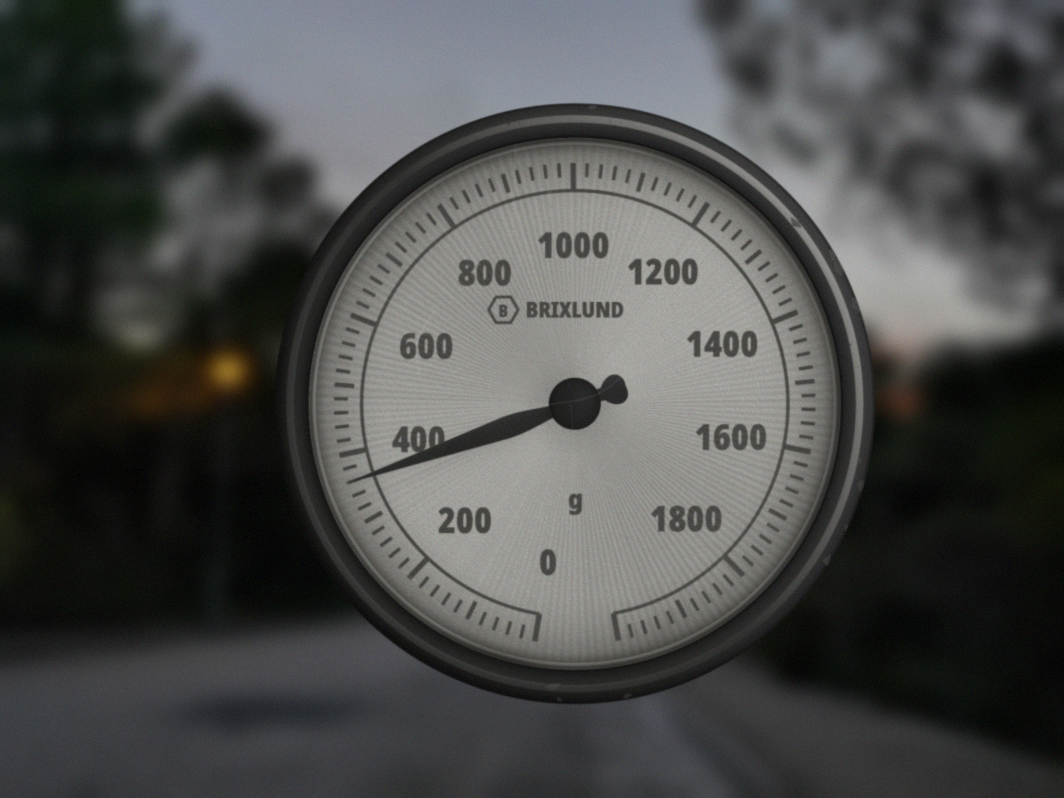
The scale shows 360,g
